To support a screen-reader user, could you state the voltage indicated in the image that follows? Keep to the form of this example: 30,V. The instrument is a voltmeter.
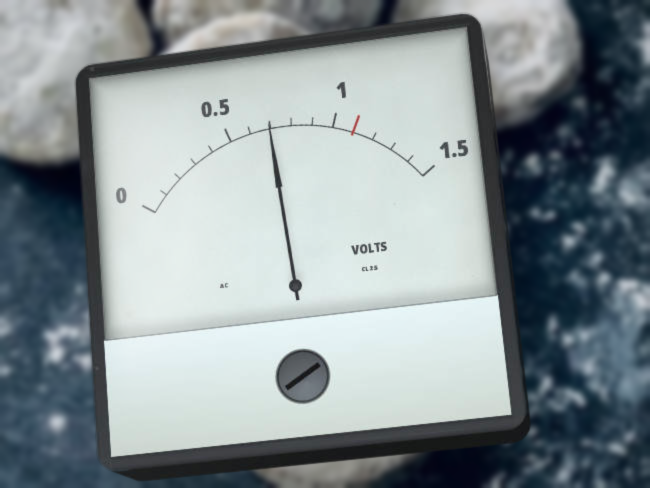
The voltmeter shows 0.7,V
